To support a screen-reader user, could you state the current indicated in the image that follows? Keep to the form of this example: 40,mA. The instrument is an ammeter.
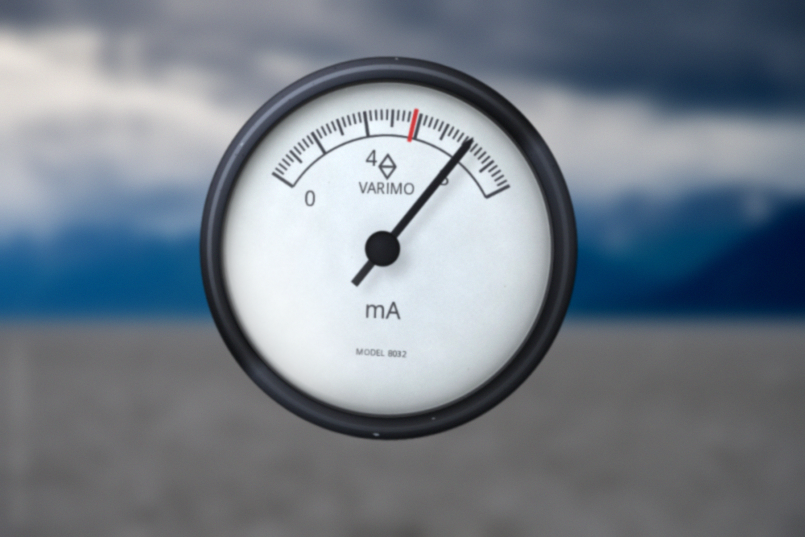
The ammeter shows 8,mA
